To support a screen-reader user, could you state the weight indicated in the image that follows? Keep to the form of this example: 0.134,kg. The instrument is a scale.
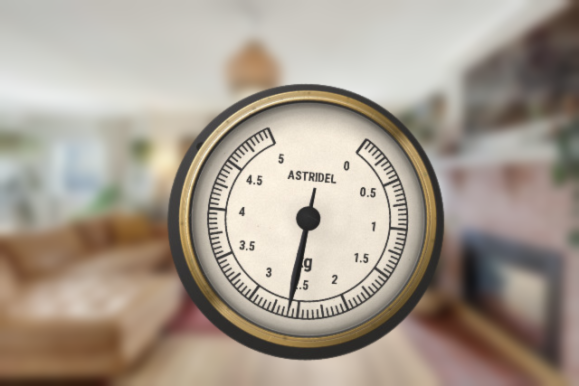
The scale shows 2.6,kg
